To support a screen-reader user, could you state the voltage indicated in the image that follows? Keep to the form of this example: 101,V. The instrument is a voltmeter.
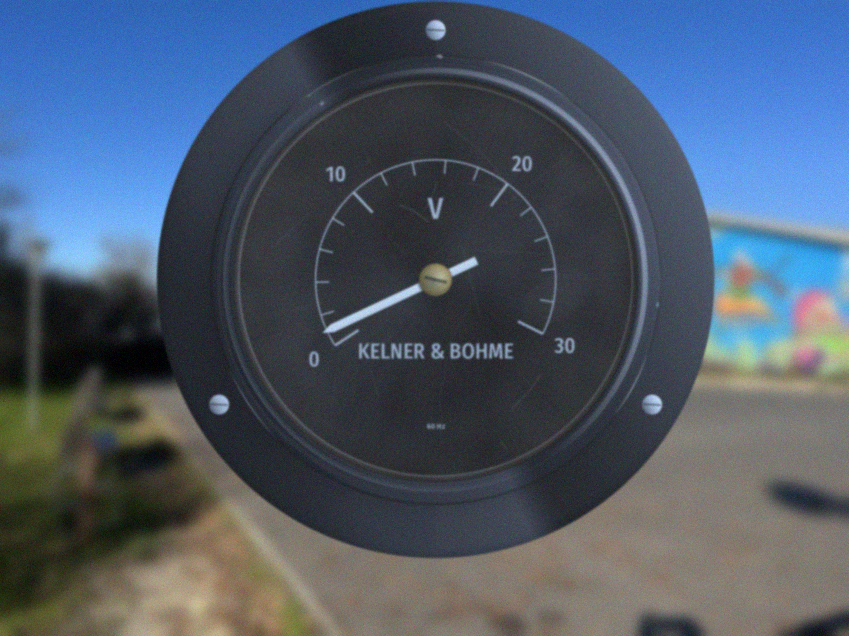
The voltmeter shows 1,V
